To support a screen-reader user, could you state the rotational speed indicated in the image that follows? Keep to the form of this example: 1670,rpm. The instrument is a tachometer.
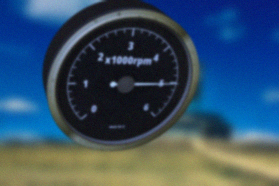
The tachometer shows 5000,rpm
